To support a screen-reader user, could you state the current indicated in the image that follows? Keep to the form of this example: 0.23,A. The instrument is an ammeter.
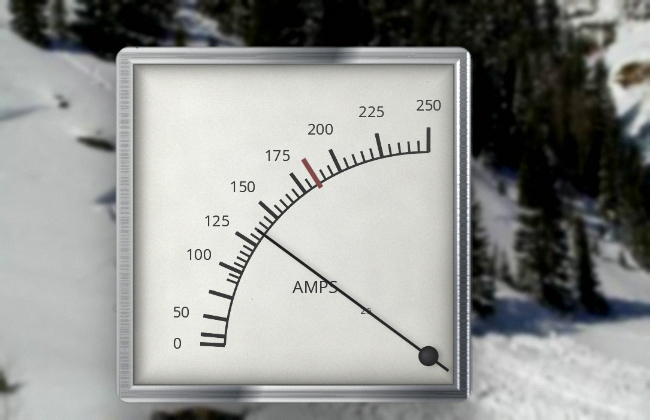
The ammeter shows 135,A
